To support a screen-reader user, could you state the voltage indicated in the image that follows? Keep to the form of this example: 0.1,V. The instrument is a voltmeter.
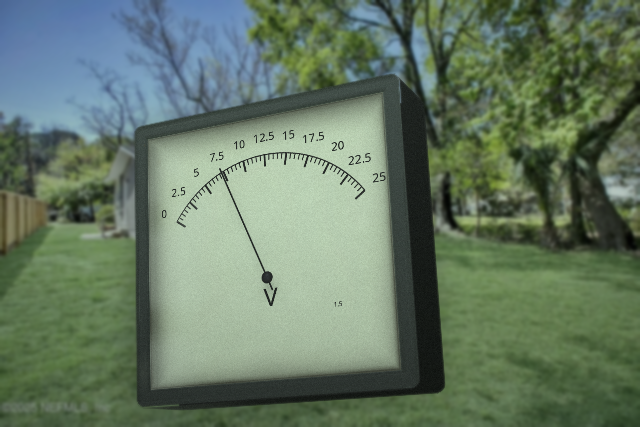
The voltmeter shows 7.5,V
